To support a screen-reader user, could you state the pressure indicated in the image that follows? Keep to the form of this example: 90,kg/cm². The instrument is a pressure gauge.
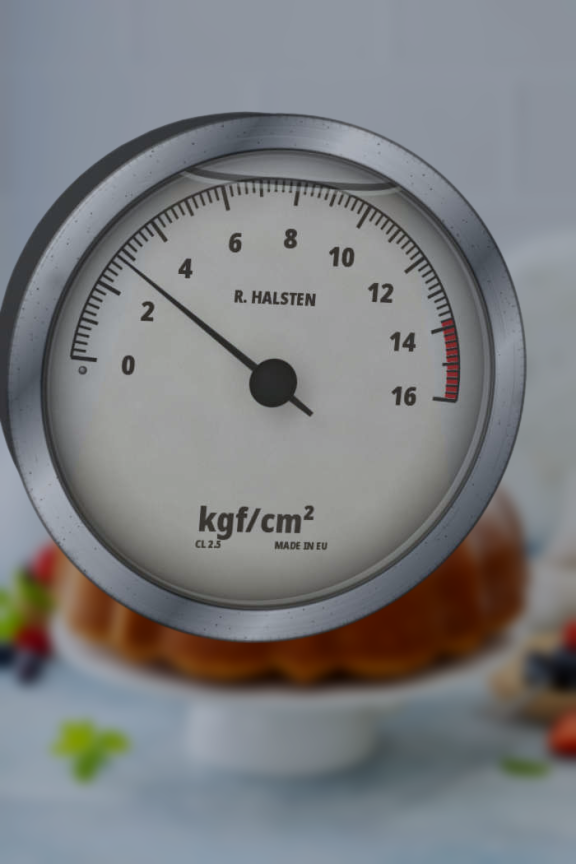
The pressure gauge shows 2.8,kg/cm²
